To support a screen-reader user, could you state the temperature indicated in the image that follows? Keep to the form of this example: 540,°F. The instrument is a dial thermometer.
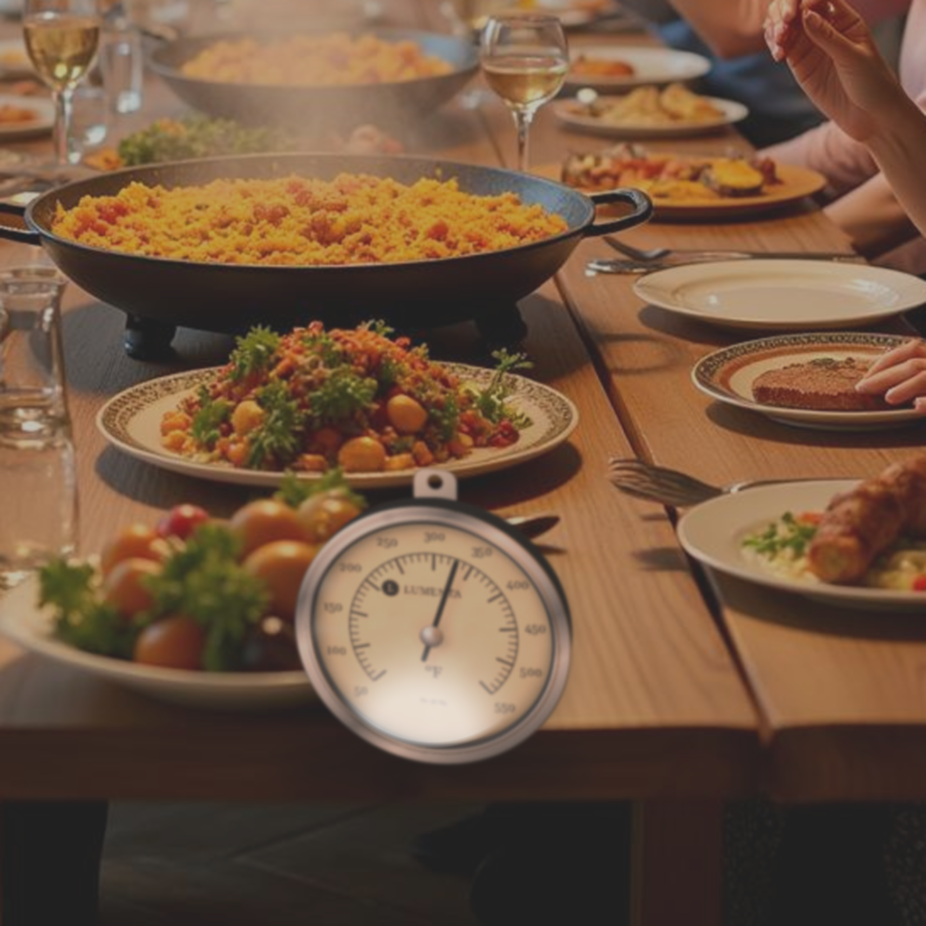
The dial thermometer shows 330,°F
